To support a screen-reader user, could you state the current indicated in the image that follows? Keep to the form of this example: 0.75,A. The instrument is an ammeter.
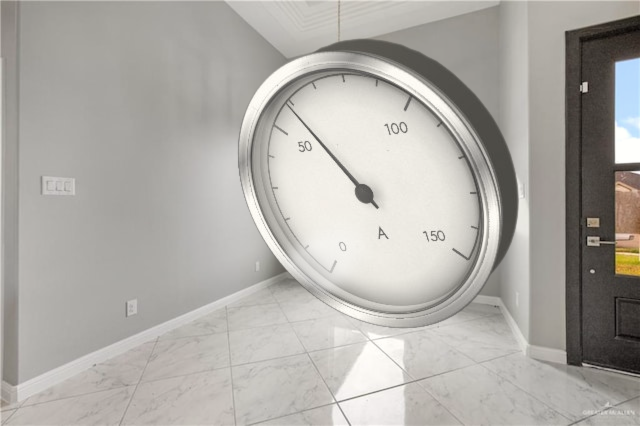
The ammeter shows 60,A
